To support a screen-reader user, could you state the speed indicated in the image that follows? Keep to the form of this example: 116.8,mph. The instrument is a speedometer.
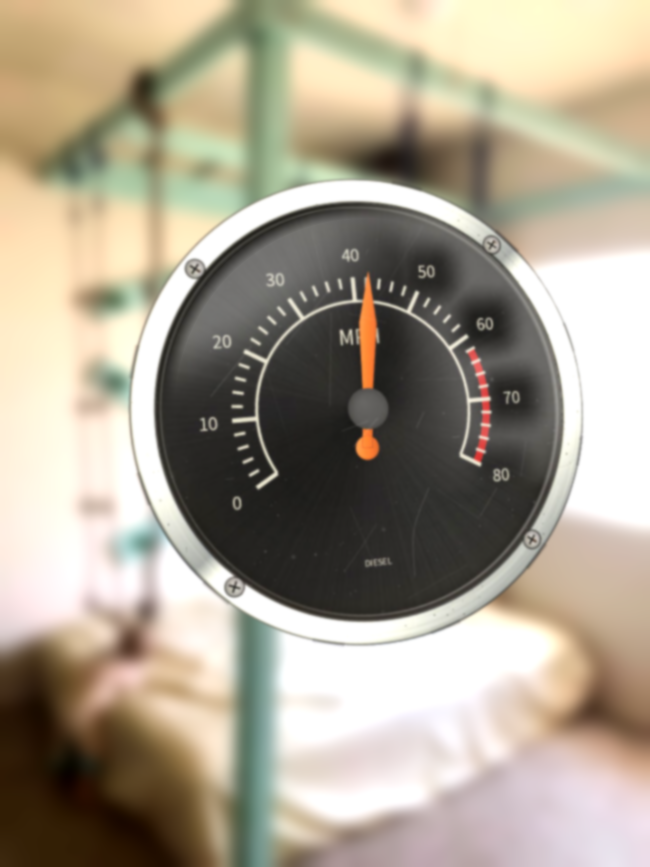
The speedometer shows 42,mph
